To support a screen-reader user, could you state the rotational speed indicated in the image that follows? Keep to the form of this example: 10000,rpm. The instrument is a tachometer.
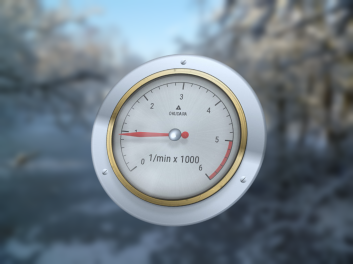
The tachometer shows 900,rpm
